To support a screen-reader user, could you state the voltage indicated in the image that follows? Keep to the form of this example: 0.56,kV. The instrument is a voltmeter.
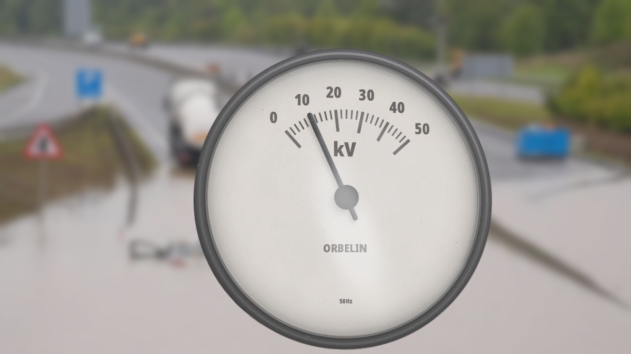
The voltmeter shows 10,kV
